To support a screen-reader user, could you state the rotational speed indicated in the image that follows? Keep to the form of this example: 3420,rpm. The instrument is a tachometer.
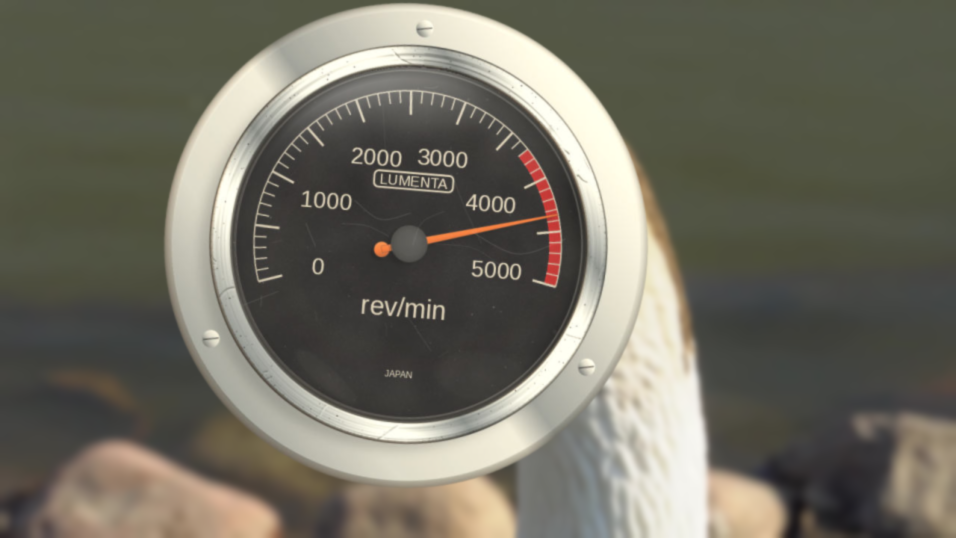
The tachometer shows 4350,rpm
